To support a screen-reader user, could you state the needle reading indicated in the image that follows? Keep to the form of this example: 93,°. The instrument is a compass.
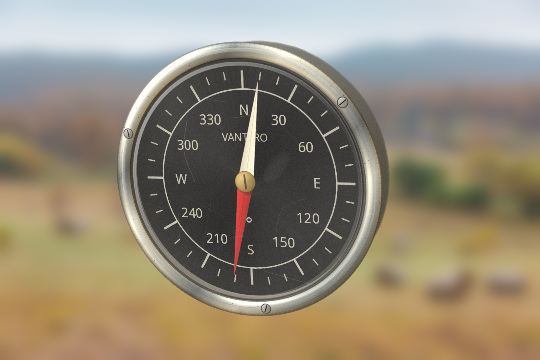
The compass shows 190,°
